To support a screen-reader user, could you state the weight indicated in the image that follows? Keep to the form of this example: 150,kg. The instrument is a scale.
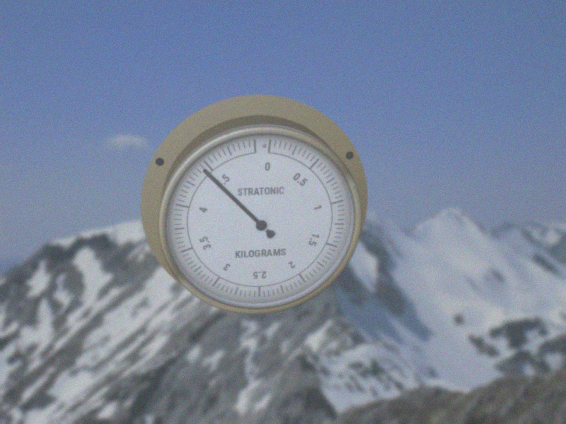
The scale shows 4.45,kg
